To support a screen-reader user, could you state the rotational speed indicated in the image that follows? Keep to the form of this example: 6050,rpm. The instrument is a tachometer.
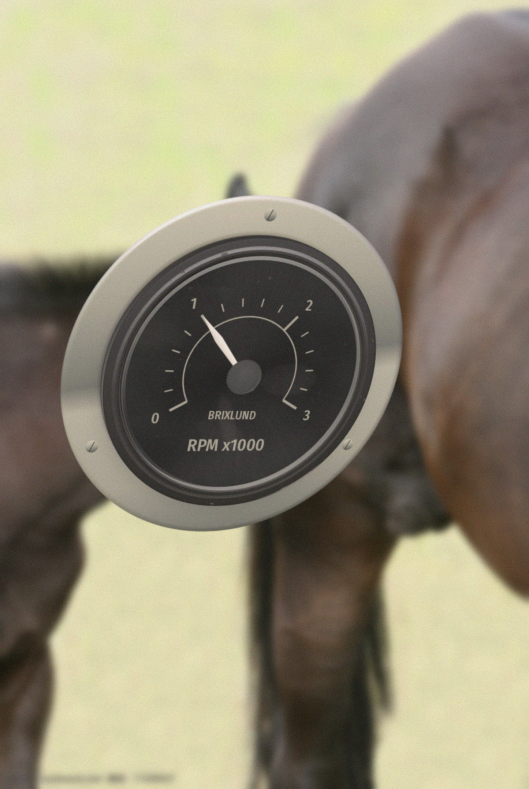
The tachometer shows 1000,rpm
